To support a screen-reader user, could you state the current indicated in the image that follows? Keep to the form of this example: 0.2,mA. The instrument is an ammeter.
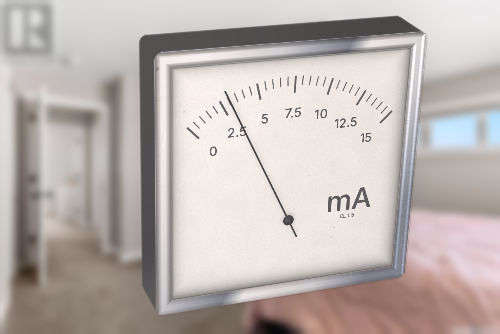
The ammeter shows 3,mA
